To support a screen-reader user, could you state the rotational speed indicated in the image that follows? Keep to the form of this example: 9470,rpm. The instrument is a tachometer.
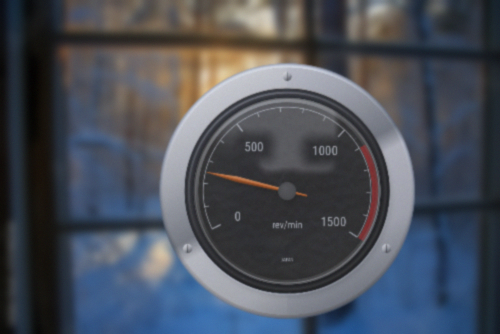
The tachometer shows 250,rpm
